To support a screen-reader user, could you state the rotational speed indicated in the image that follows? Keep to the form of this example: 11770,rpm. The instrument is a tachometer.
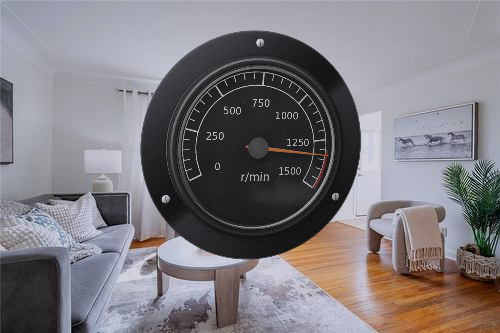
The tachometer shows 1325,rpm
